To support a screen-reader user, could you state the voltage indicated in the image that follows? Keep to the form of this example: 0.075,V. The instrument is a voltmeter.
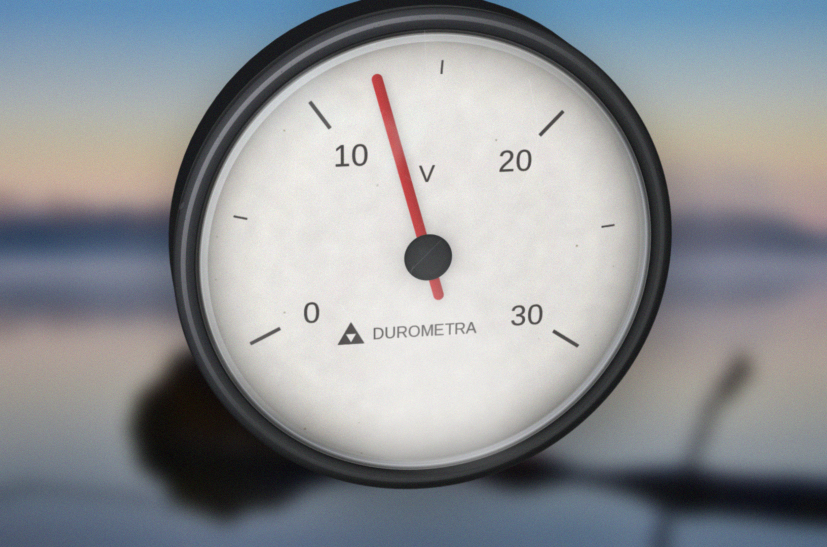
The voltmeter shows 12.5,V
